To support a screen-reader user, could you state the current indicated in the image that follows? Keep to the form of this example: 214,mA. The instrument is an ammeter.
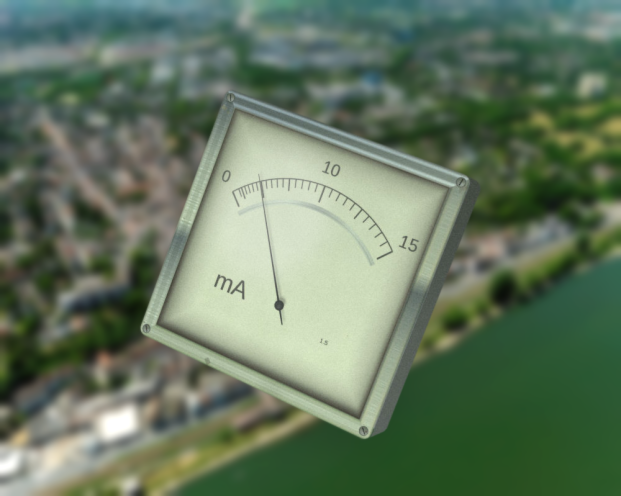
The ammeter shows 5,mA
